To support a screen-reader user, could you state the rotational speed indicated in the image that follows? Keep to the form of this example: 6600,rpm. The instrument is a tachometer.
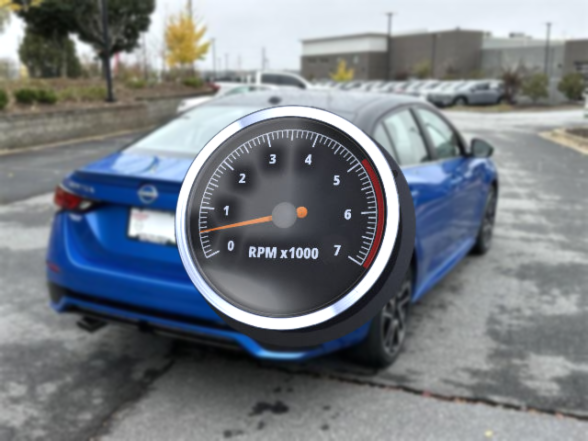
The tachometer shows 500,rpm
